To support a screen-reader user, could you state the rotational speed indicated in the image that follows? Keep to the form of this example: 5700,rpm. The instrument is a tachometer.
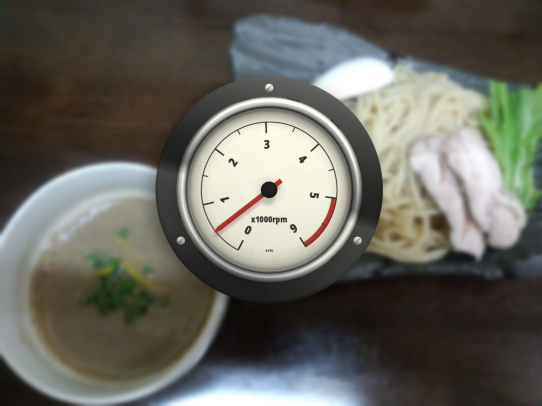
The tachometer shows 500,rpm
